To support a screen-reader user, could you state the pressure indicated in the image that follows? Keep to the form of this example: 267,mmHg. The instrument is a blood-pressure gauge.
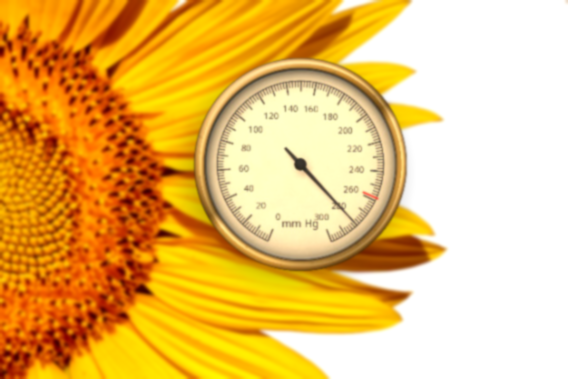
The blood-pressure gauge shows 280,mmHg
